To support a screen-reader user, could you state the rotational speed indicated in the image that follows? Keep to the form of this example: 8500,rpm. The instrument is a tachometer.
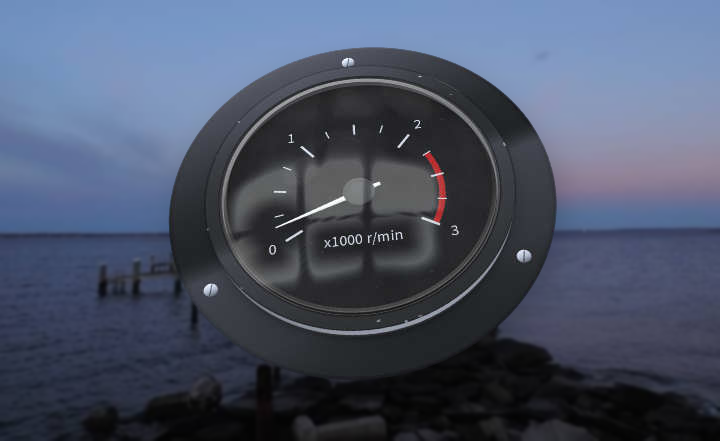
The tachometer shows 125,rpm
